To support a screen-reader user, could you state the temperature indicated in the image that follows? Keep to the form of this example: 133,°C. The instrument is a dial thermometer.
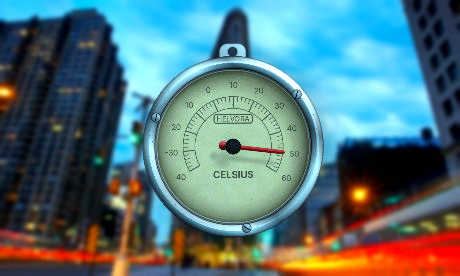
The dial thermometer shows 50,°C
